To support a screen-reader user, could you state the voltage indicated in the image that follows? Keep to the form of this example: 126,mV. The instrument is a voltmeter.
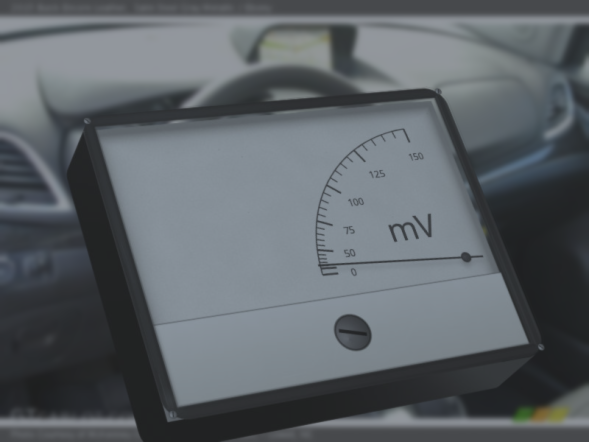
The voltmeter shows 25,mV
